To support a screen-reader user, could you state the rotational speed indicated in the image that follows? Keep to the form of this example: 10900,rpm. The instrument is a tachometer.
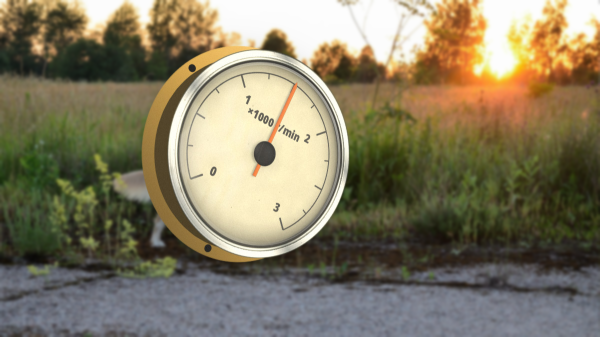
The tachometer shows 1500,rpm
